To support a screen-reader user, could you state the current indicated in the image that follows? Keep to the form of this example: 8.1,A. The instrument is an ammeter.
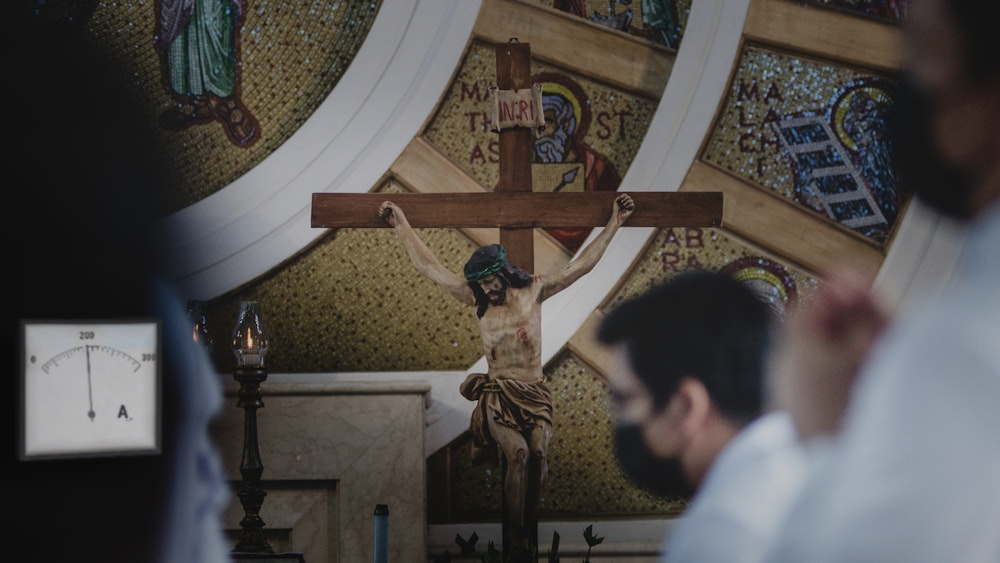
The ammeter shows 200,A
